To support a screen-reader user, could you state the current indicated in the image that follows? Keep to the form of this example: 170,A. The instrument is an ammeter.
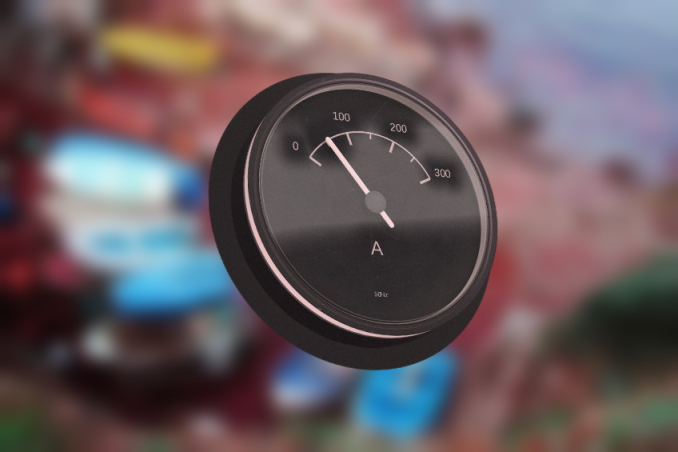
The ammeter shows 50,A
